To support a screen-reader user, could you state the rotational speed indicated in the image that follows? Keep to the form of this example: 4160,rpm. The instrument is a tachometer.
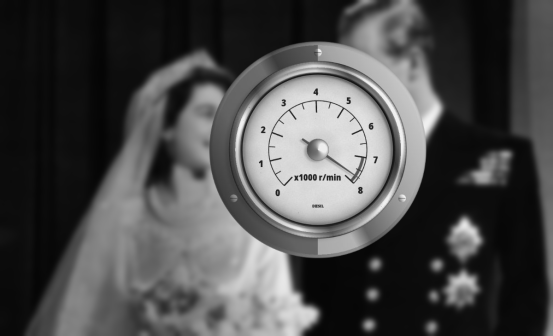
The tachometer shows 7750,rpm
